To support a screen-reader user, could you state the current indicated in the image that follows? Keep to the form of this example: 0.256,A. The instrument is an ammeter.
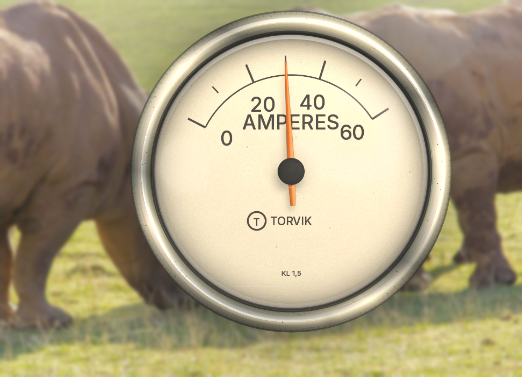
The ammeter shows 30,A
